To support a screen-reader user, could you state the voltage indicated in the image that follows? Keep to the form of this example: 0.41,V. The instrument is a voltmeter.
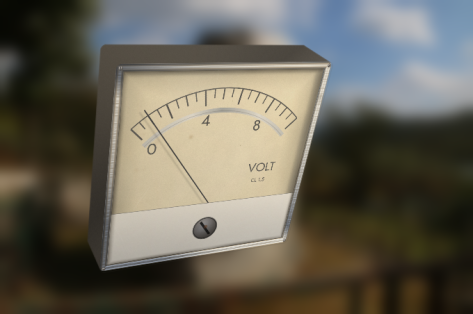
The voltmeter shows 1,V
